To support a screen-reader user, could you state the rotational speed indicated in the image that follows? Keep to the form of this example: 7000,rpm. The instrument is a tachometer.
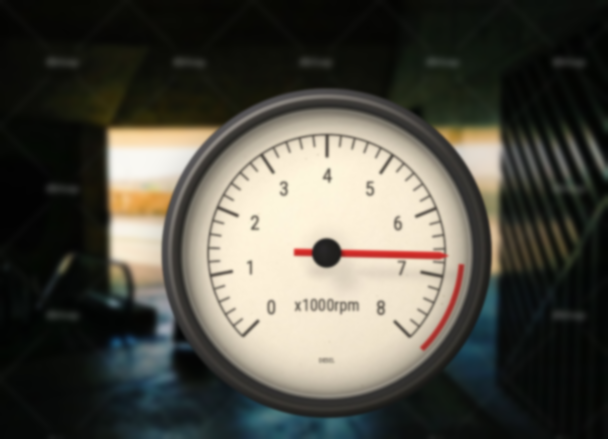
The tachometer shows 6700,rpm
